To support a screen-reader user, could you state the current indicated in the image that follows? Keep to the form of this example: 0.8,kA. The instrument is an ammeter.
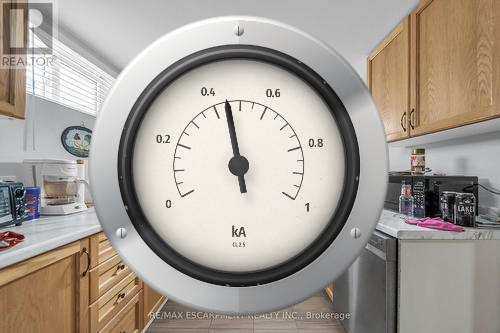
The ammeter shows 0.45,kA
